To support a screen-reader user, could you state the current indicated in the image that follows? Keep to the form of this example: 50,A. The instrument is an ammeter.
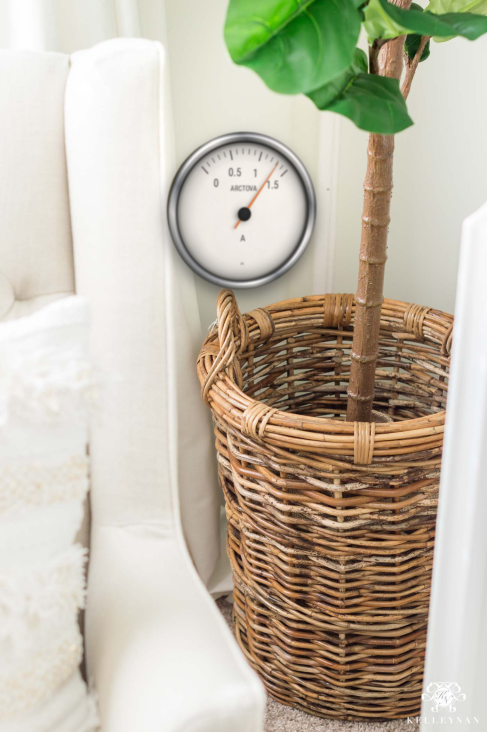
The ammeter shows 1.3,A
